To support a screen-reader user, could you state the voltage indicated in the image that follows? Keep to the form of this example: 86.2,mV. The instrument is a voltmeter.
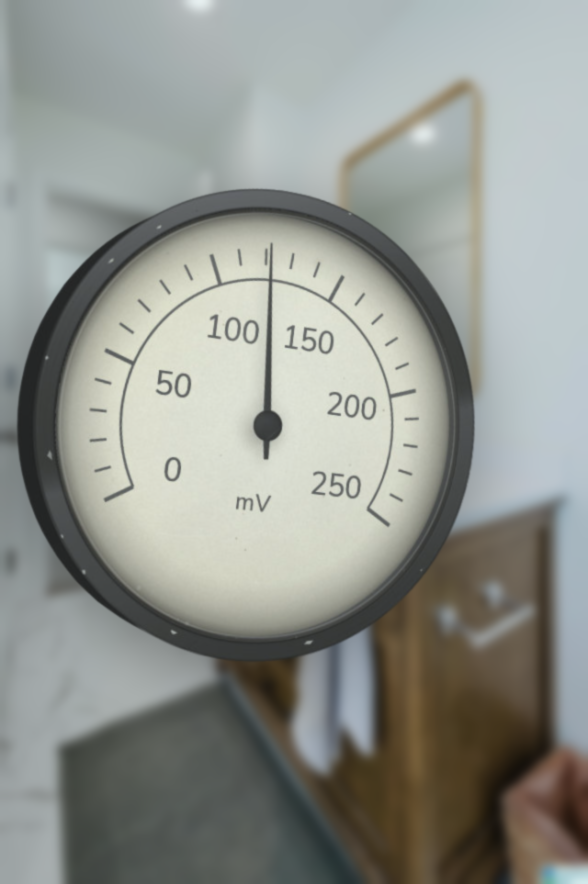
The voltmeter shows 120,mV
